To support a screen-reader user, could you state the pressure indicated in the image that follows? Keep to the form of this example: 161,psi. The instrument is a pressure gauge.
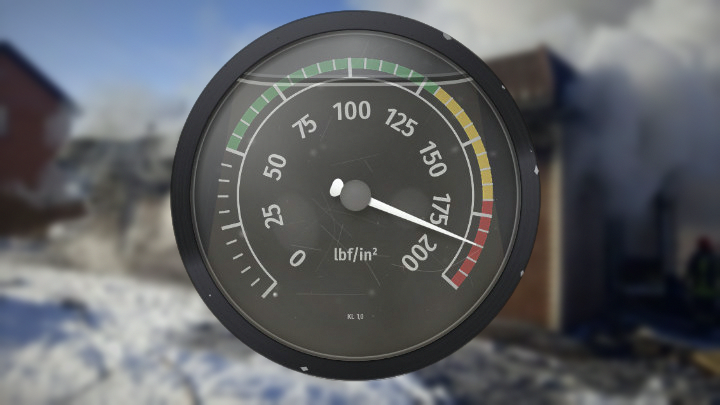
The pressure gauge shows 185,psi
